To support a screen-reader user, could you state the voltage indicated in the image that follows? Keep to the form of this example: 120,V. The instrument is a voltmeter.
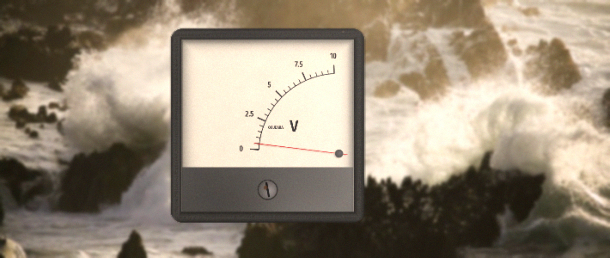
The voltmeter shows 0.5,V
